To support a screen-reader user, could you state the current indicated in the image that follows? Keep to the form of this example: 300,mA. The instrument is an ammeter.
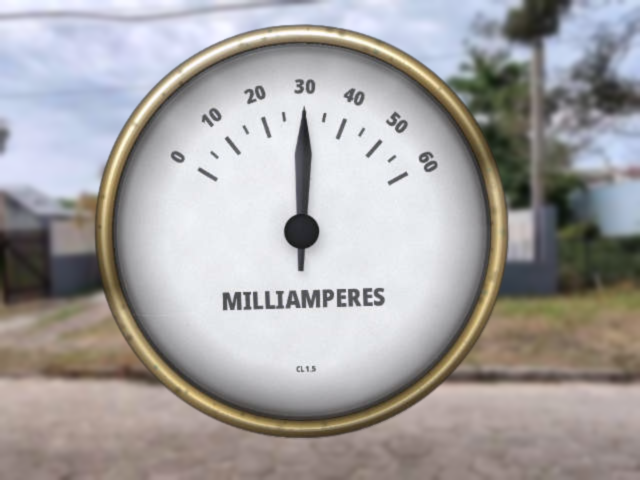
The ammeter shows 30,mA
